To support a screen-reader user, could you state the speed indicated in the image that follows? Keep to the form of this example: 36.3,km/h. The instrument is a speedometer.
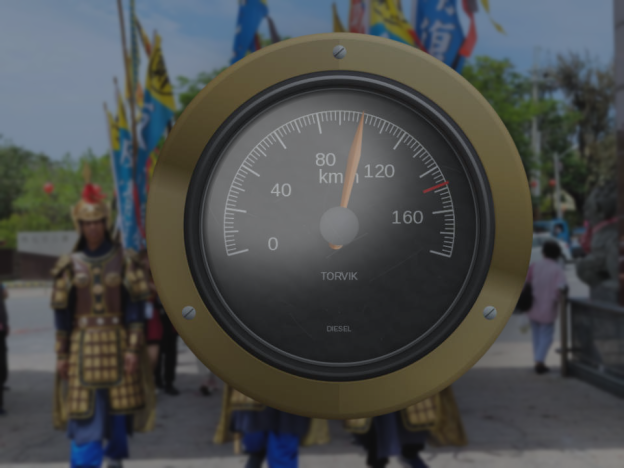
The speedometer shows 100,km/h
